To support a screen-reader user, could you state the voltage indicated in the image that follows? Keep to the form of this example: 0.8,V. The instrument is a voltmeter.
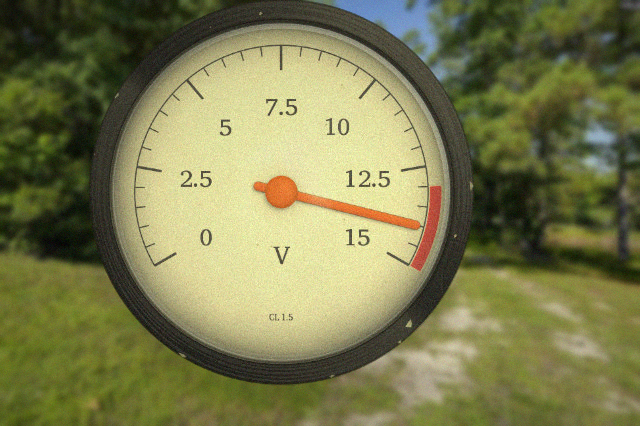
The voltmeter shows 14,V
